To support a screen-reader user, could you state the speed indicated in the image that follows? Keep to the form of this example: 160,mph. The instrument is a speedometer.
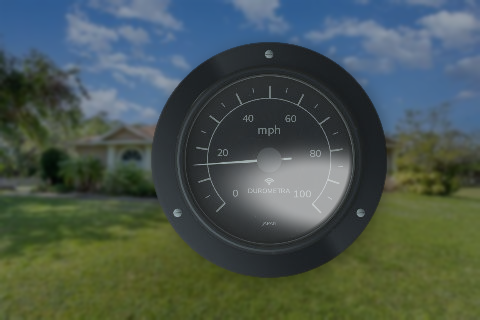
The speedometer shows 15,mph
